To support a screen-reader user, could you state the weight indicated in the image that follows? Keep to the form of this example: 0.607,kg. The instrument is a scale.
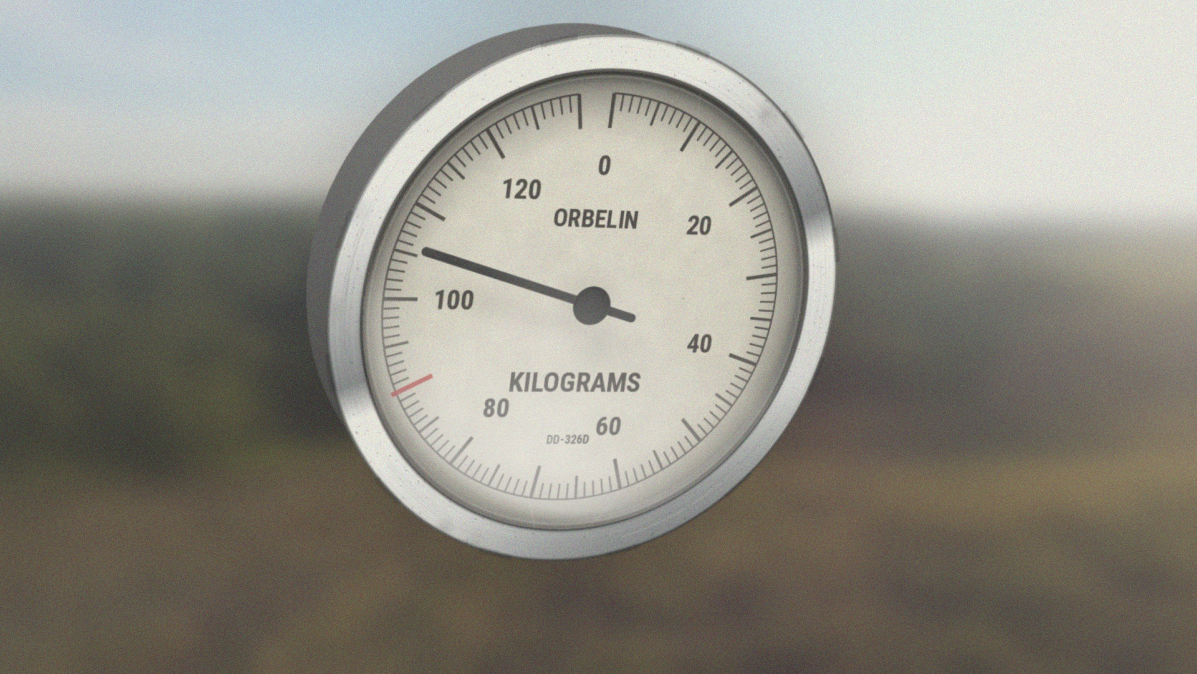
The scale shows 106,kg
